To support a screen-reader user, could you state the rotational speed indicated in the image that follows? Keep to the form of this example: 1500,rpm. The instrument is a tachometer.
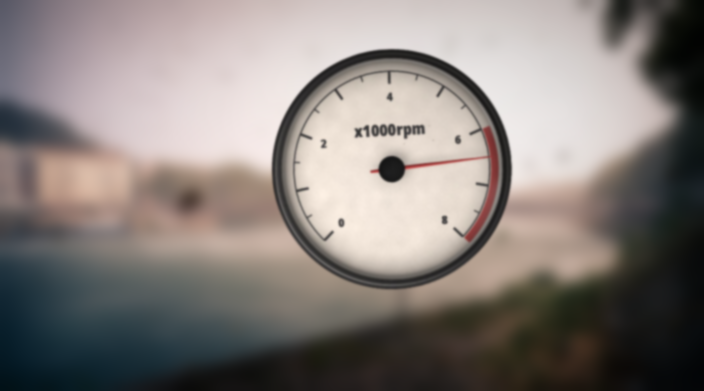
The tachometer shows 6500,rpm
